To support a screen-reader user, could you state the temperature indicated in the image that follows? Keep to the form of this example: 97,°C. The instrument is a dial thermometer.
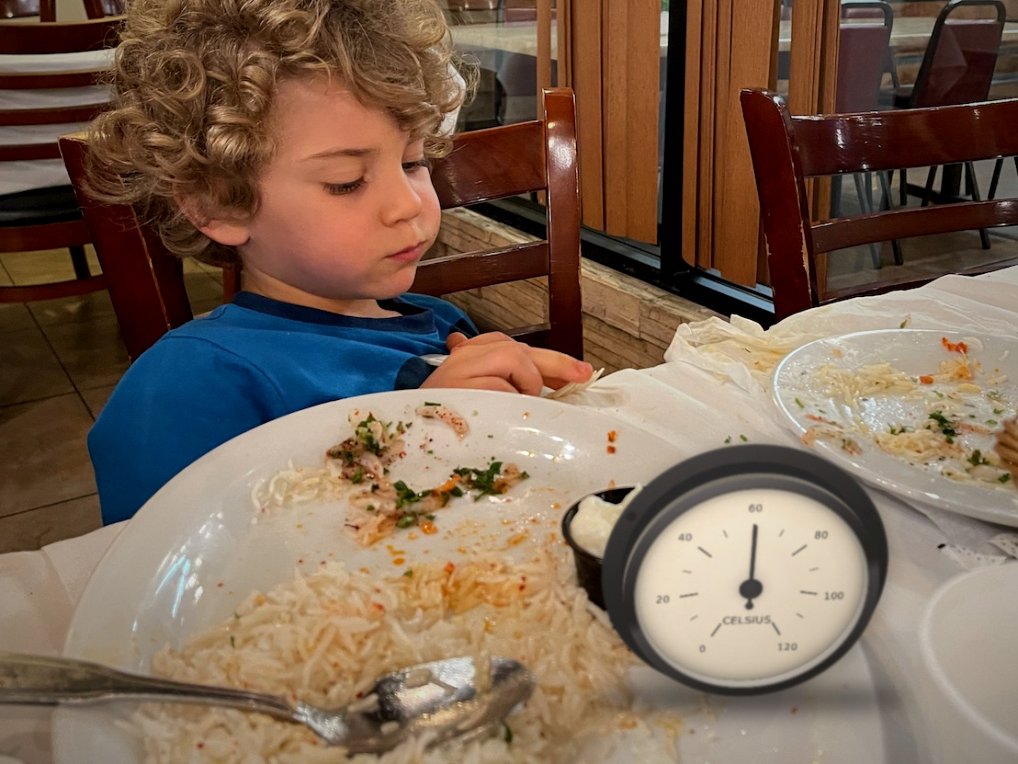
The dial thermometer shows 60,°C
